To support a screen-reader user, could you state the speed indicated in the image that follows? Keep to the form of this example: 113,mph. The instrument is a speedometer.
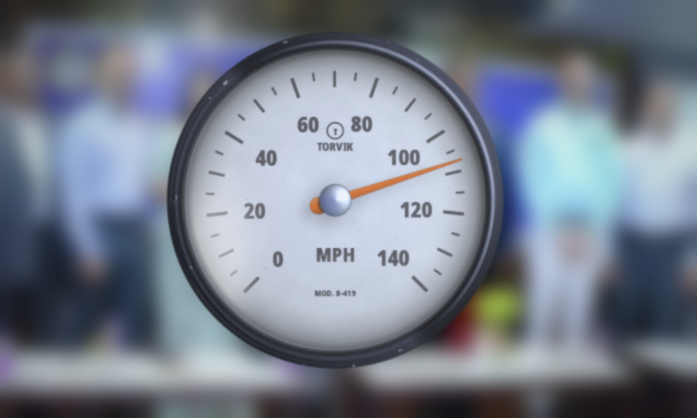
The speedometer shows 107.5,mph
